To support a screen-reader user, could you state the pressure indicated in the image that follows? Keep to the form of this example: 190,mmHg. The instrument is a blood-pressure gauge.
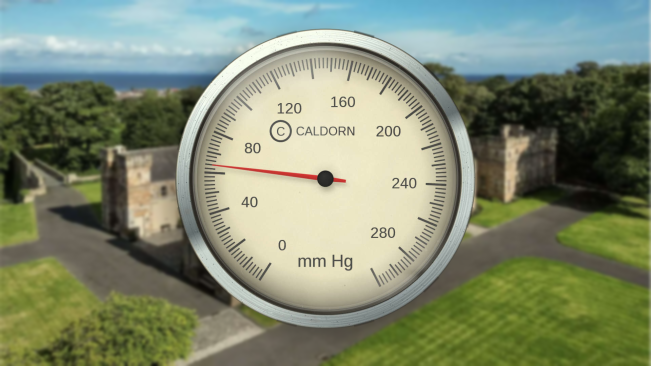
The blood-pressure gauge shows 64,mmHg
